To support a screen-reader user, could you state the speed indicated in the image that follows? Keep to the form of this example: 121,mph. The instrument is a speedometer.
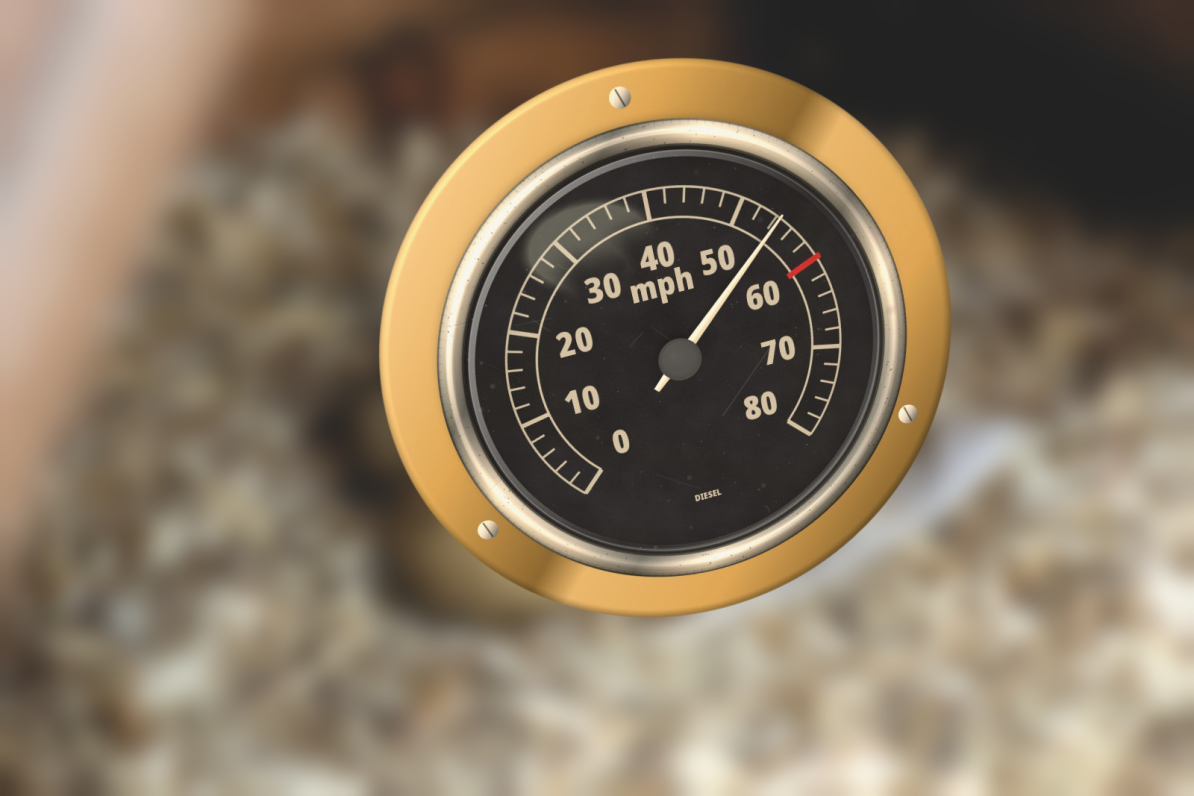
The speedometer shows 54,mph
